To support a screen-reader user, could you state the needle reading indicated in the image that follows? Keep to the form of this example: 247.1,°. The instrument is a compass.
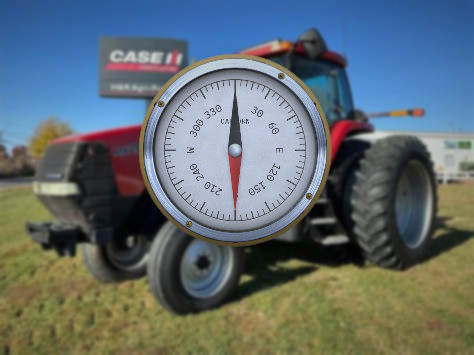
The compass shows 180,°
